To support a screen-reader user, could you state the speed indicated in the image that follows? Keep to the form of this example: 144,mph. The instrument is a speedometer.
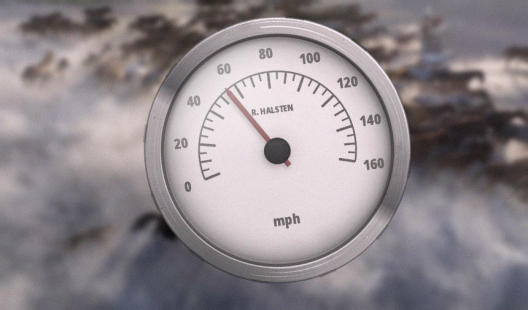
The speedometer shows 55,mph
